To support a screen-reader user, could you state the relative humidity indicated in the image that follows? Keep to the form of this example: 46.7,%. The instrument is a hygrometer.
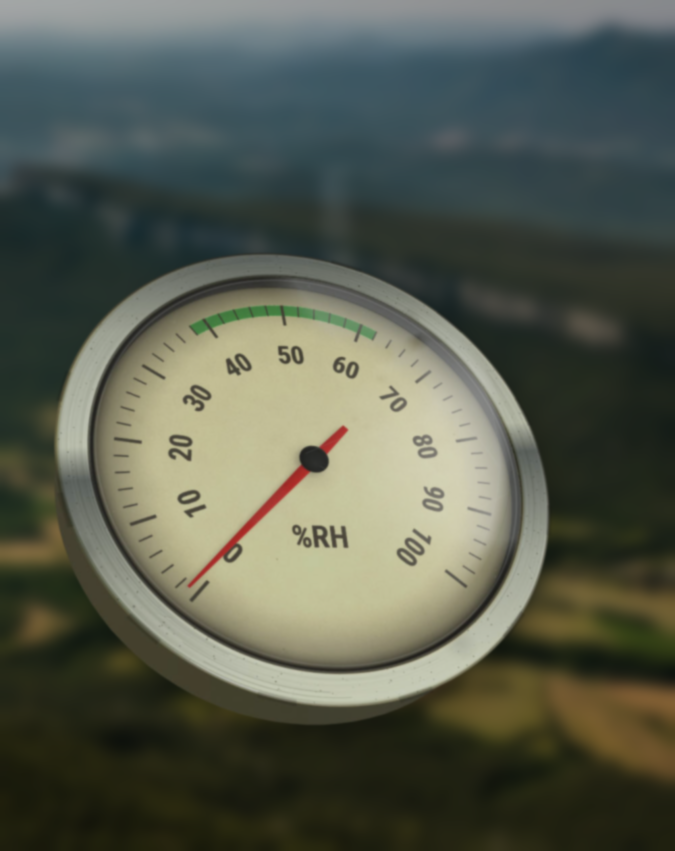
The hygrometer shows 1,%
